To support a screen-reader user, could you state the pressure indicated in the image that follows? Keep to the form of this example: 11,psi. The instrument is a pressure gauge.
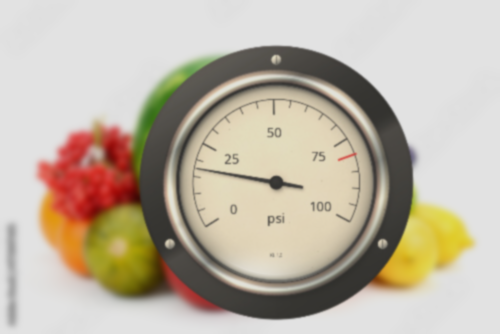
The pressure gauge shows 17.5,psi
